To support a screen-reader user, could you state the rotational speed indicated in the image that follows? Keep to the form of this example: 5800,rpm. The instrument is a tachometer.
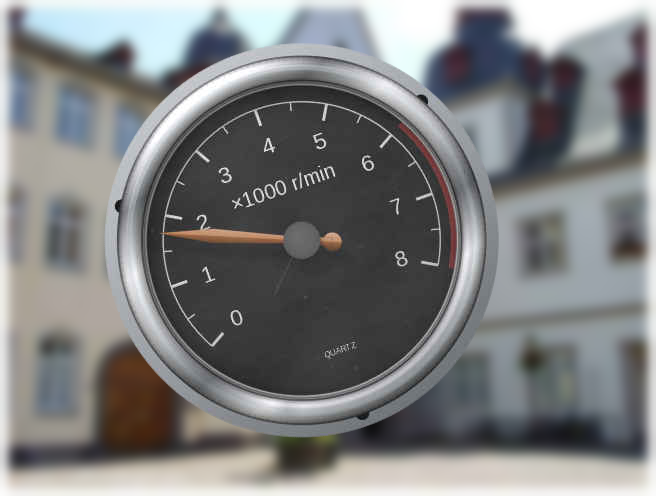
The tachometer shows 1750,rpm
